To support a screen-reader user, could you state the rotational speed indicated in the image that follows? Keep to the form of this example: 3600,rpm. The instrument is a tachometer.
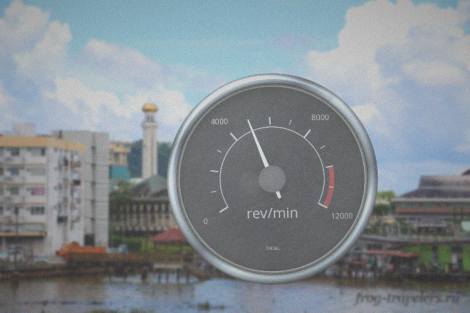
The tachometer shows 5000,rpm
